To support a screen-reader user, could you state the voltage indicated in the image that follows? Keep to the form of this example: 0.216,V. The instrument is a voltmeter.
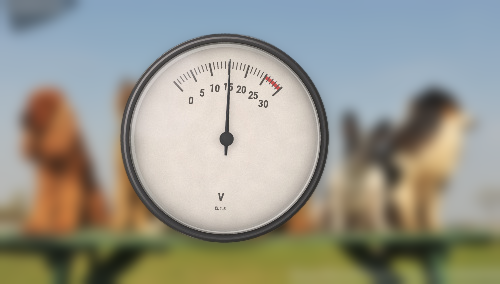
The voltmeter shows 15,V
